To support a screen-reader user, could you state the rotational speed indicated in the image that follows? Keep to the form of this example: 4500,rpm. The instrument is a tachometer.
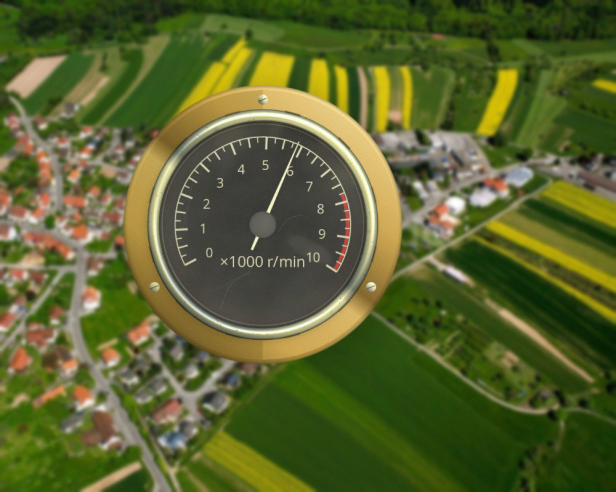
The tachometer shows 5875,rpm
